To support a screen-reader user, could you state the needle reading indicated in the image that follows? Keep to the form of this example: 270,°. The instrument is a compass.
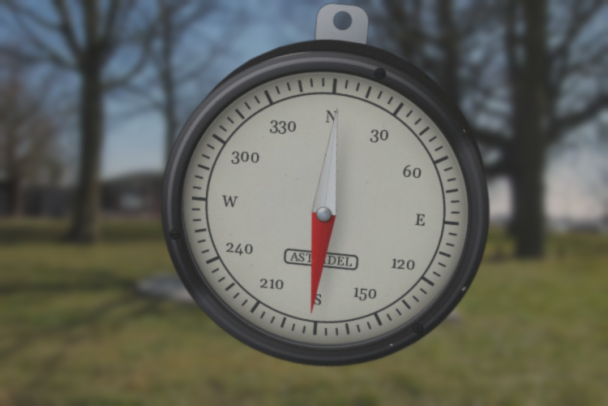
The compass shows 182.5,°
